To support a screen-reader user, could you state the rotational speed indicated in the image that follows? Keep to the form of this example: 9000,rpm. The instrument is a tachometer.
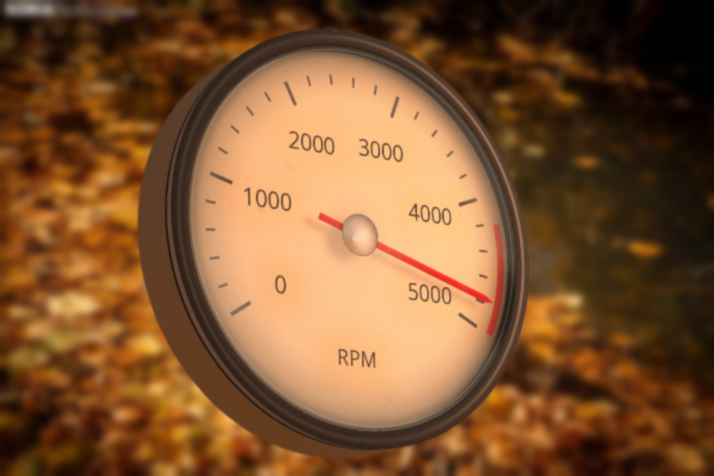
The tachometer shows 4800,rpm
